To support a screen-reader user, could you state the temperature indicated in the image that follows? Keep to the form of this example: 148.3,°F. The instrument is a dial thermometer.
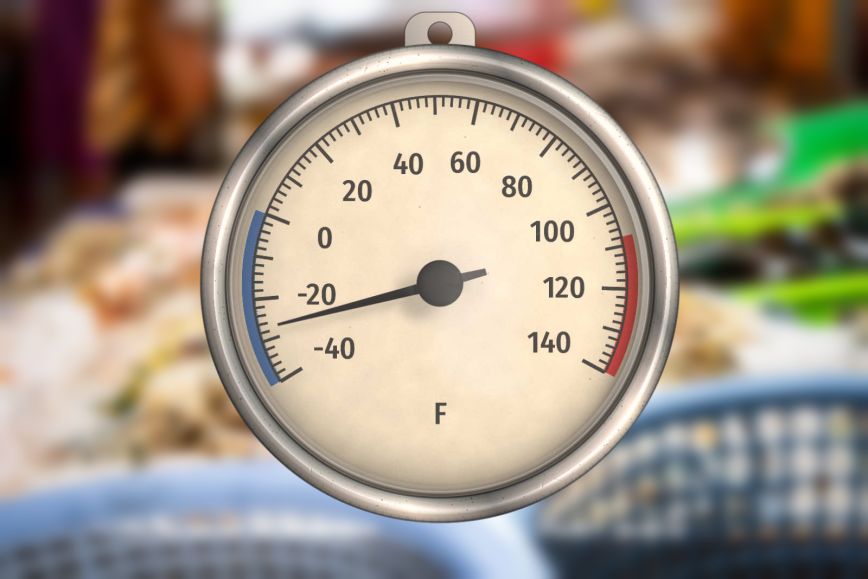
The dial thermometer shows -27,°F
